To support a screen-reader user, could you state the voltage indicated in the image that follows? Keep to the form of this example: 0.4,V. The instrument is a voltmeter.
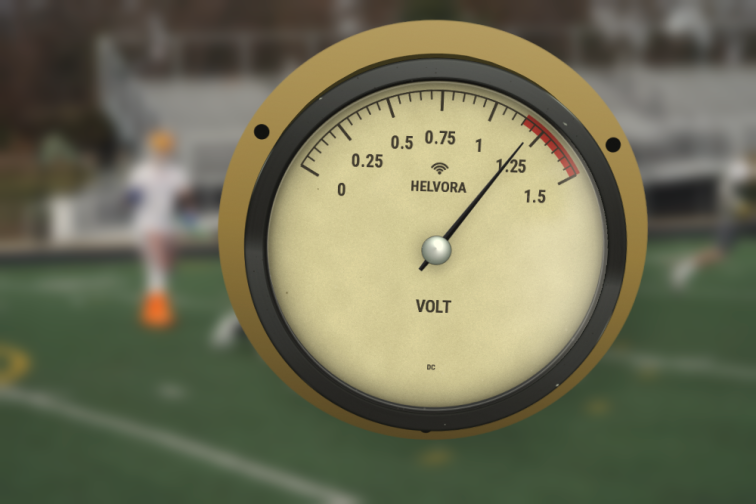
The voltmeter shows 1.2,V
